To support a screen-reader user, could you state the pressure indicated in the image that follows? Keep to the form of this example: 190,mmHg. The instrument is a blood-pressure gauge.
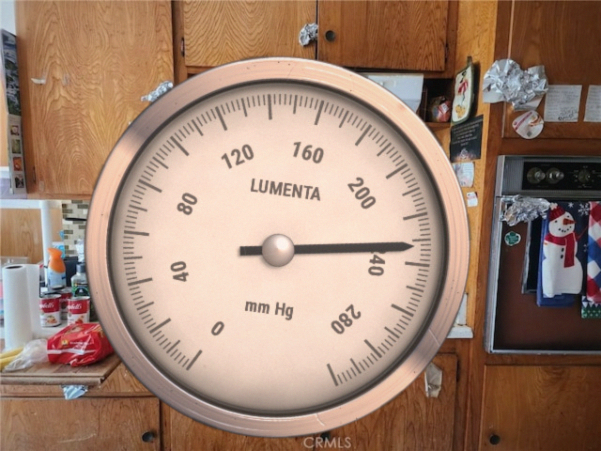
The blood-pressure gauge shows 232,mmHg
